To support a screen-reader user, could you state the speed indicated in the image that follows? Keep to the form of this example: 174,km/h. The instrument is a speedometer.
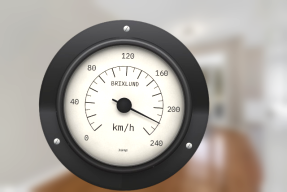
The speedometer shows 220,km/h
